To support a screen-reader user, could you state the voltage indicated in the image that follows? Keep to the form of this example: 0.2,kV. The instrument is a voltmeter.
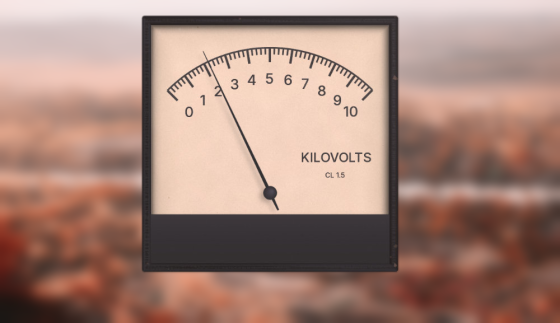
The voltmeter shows 2.2,kV
